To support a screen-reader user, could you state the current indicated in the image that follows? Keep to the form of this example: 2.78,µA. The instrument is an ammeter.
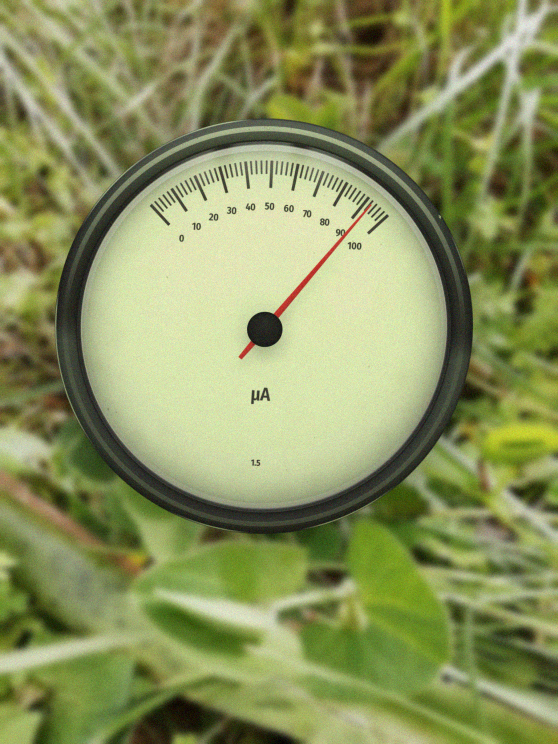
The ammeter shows 92,µA
